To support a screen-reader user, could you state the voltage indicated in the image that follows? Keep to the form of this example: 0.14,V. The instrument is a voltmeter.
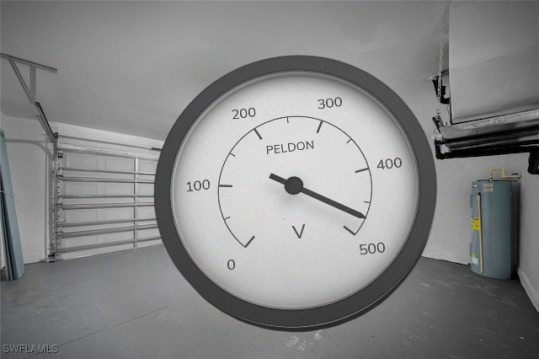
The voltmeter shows 475,V
